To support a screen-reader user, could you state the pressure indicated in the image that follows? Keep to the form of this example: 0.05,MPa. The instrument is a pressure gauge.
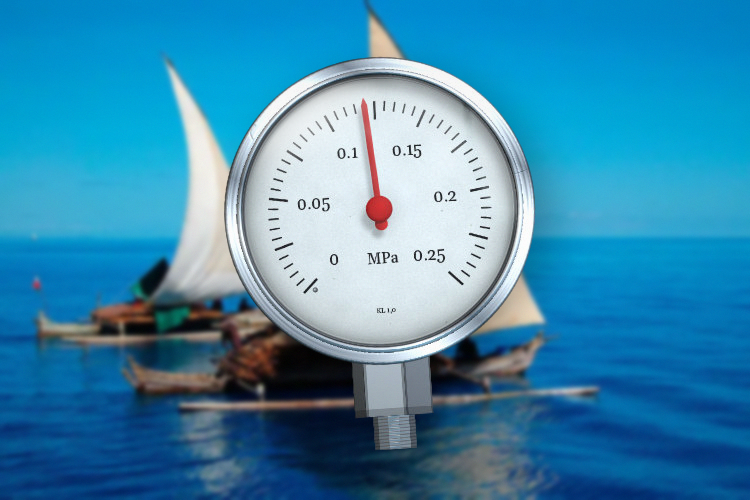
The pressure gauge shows 0.12,MPa
